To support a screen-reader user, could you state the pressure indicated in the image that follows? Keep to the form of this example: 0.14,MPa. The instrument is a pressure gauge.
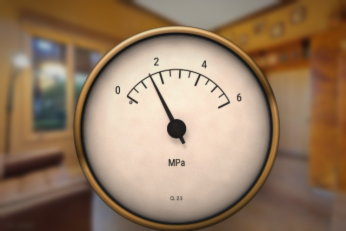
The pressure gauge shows 1.5,MPa
